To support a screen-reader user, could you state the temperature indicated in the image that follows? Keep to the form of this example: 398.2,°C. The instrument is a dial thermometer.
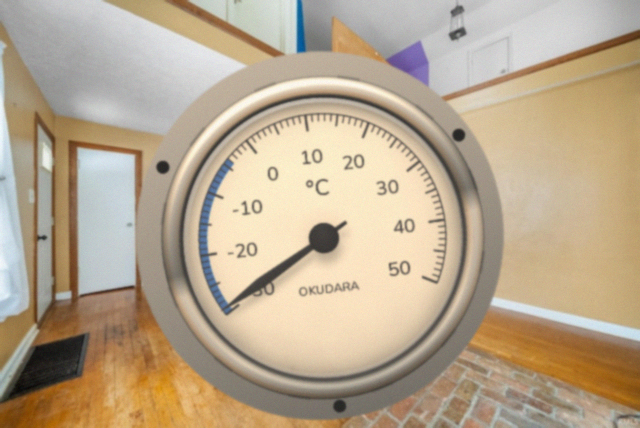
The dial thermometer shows -29,°C
